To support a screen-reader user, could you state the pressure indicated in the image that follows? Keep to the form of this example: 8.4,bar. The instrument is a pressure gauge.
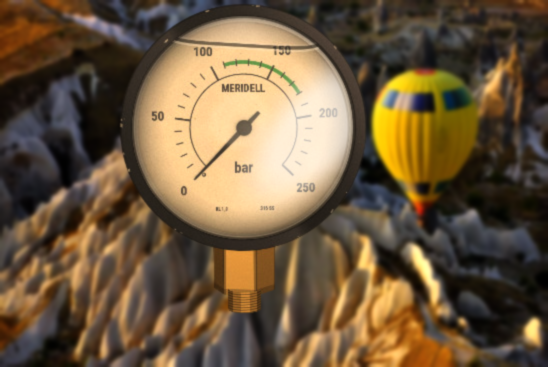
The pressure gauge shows 0,bar
